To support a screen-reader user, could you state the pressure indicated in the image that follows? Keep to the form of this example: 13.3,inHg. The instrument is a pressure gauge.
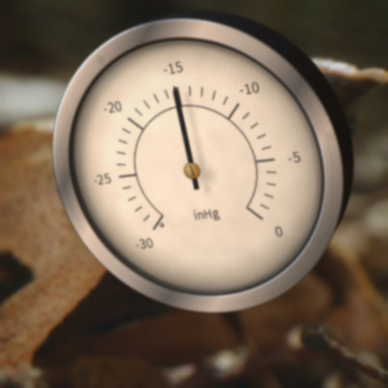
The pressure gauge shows -15,inHg
